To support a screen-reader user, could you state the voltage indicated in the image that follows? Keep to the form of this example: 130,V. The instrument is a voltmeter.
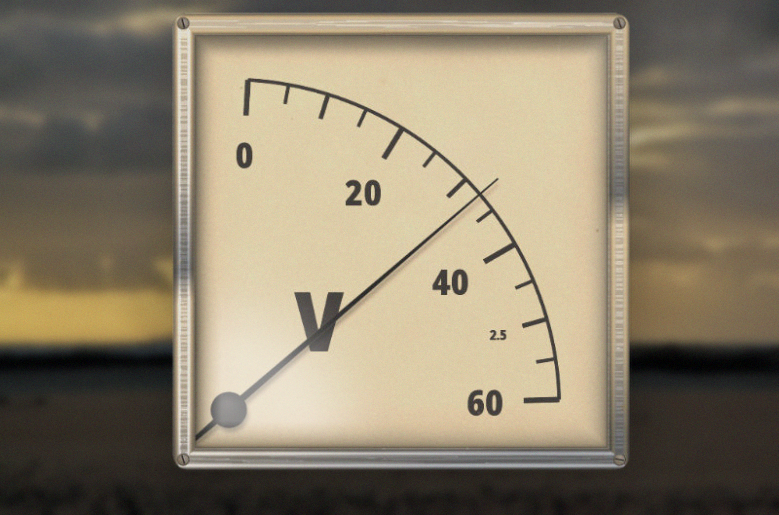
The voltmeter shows 32.5,V
